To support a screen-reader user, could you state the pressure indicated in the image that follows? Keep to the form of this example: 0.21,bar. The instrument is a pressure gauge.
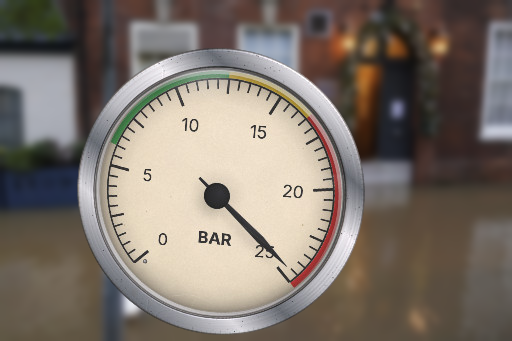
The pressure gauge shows 24.5,bar
